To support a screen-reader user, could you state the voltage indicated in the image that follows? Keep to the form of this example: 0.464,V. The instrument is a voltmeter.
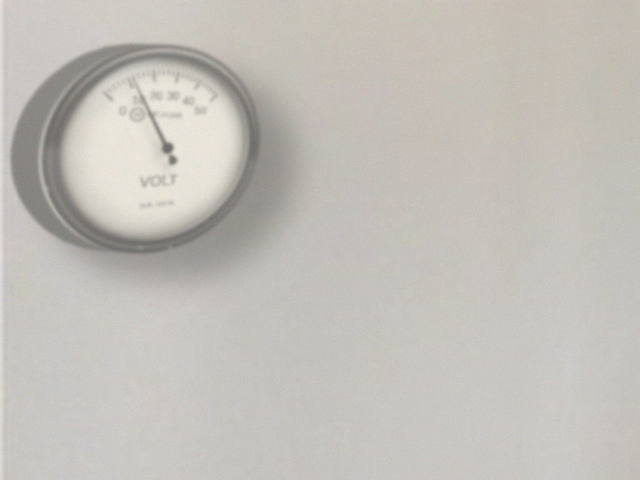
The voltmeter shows 10,V
